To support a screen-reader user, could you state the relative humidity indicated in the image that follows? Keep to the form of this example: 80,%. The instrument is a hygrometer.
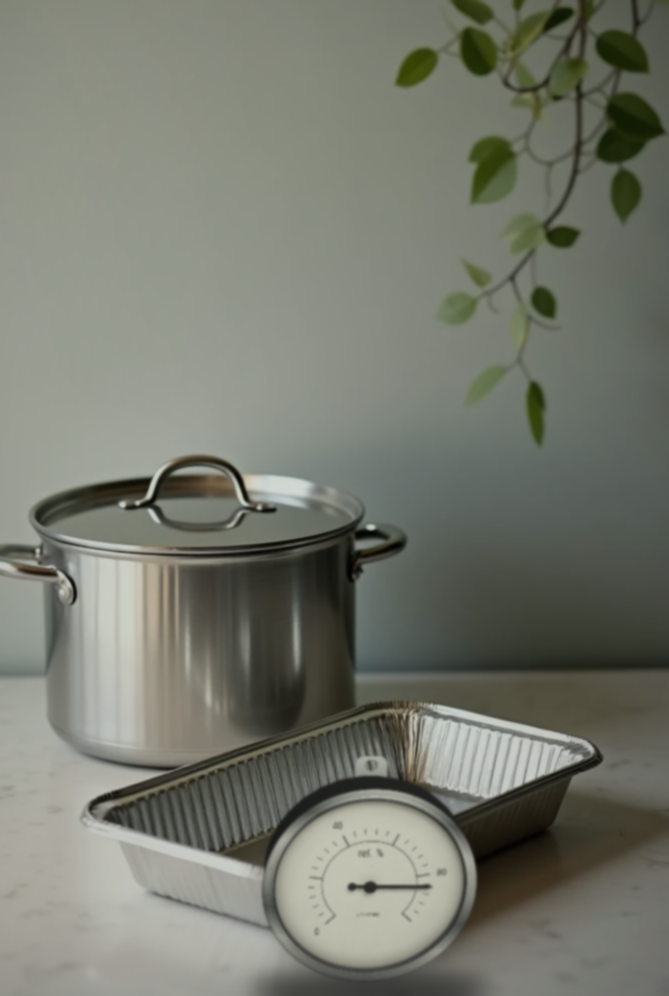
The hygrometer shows 84,%
